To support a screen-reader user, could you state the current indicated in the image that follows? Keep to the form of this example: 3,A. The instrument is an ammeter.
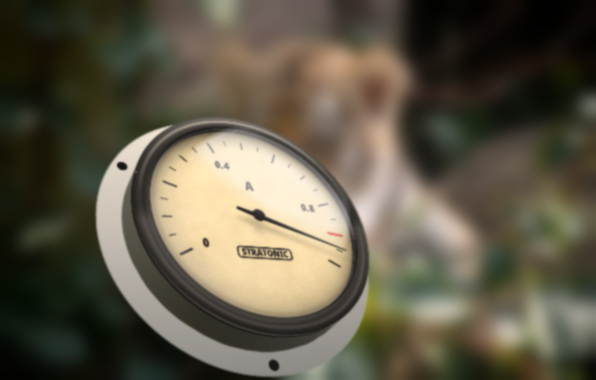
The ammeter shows 0.95,A
